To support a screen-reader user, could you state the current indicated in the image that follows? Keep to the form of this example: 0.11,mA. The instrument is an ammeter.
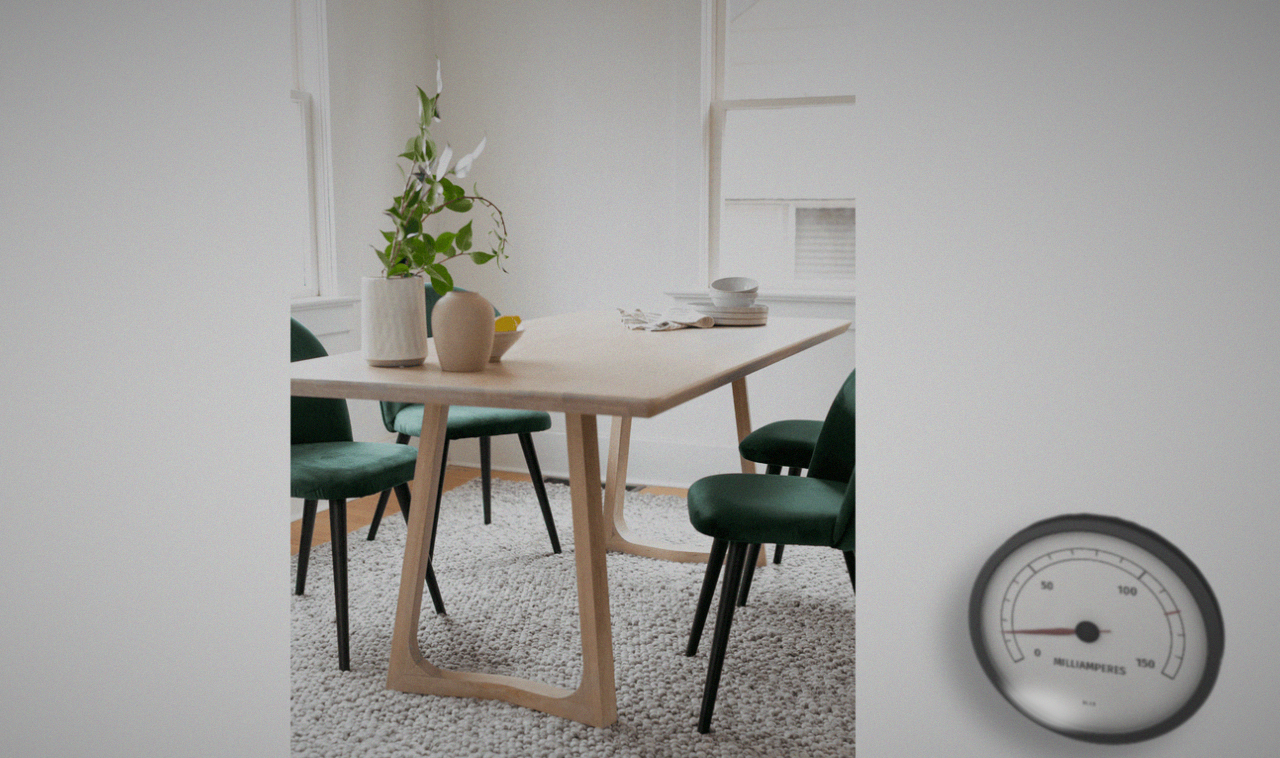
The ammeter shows 15,mA
